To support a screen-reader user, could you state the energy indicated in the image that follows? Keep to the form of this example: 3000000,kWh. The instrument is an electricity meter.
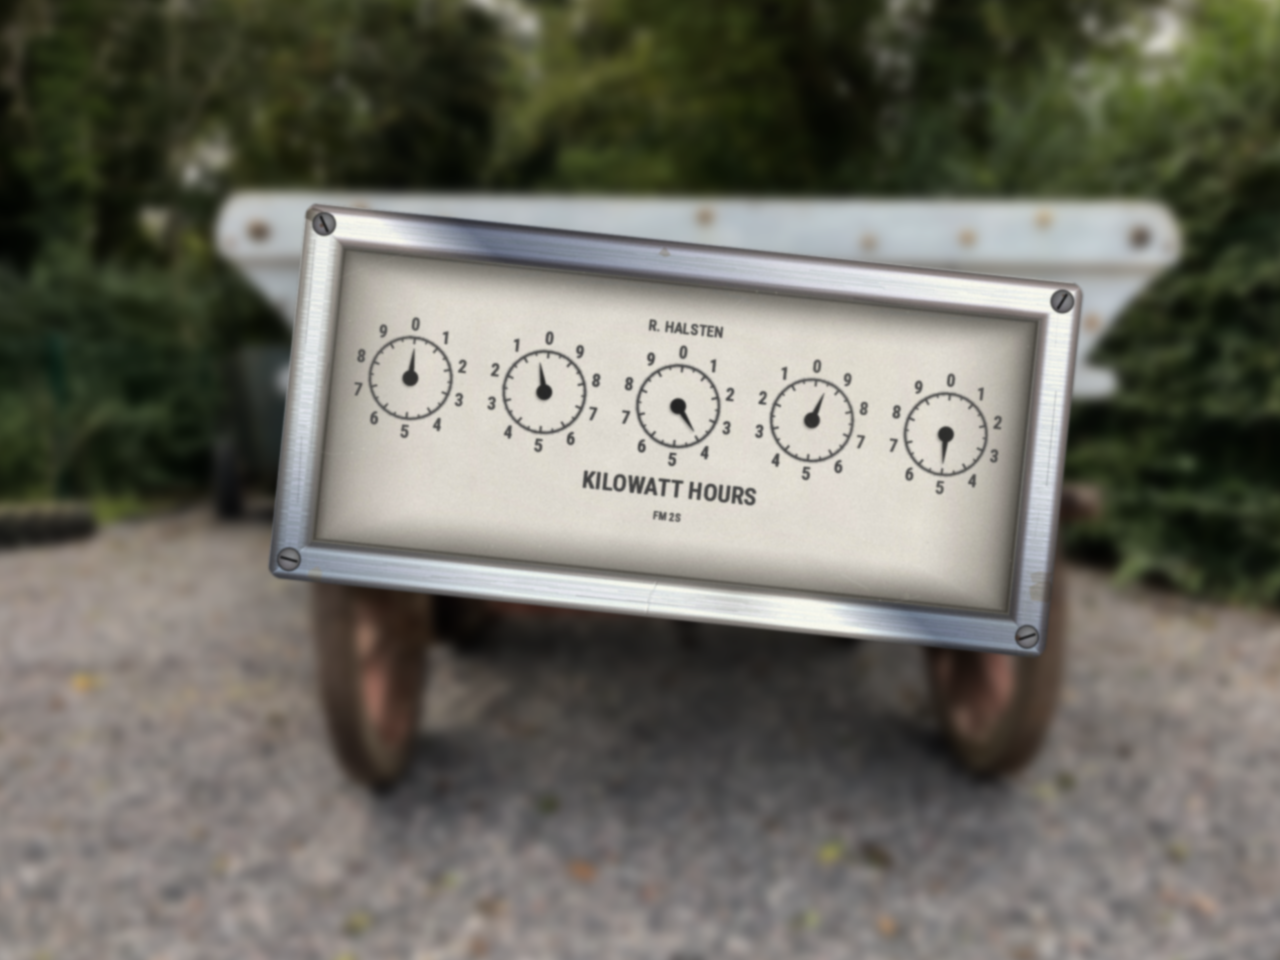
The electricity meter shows 395,kWh
